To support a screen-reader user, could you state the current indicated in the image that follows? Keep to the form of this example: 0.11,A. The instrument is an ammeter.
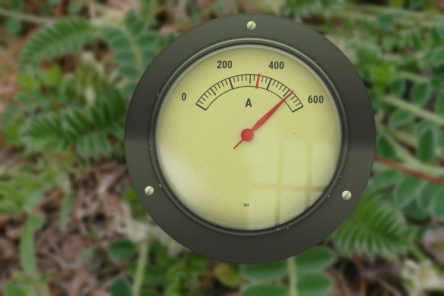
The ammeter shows 520,A
